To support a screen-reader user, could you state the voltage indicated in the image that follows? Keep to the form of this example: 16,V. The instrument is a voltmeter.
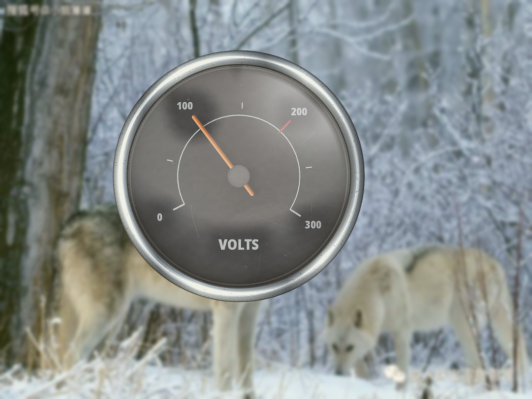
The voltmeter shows 100,V
